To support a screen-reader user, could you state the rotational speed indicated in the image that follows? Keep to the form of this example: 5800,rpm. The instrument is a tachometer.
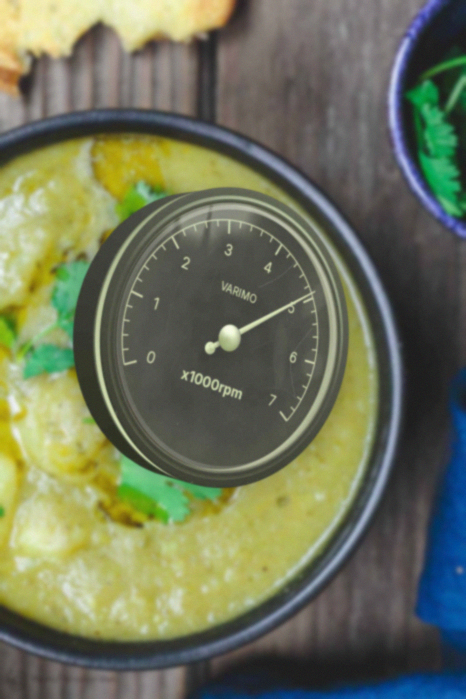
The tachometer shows 4900,rpm
